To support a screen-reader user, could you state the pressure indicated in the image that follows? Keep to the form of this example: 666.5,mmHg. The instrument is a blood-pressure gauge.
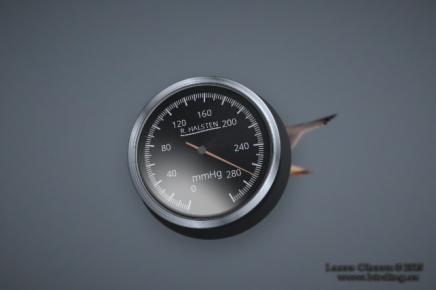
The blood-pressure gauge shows 270,mmHg
